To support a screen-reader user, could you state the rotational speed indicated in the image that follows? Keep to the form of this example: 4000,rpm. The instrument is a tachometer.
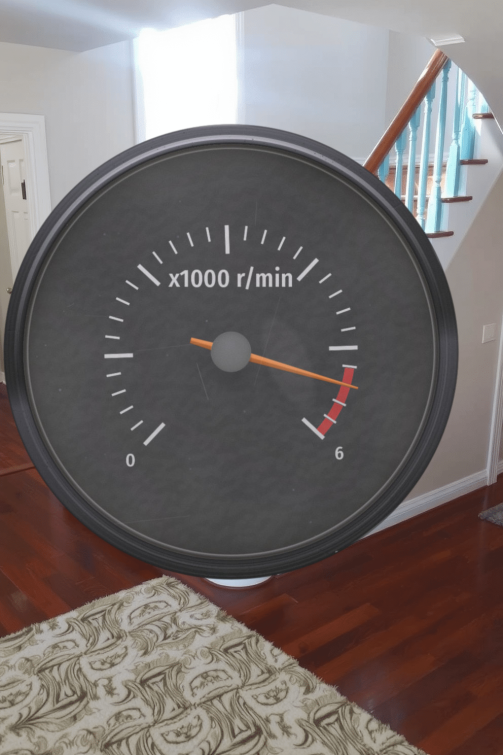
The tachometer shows 5400,rpm
